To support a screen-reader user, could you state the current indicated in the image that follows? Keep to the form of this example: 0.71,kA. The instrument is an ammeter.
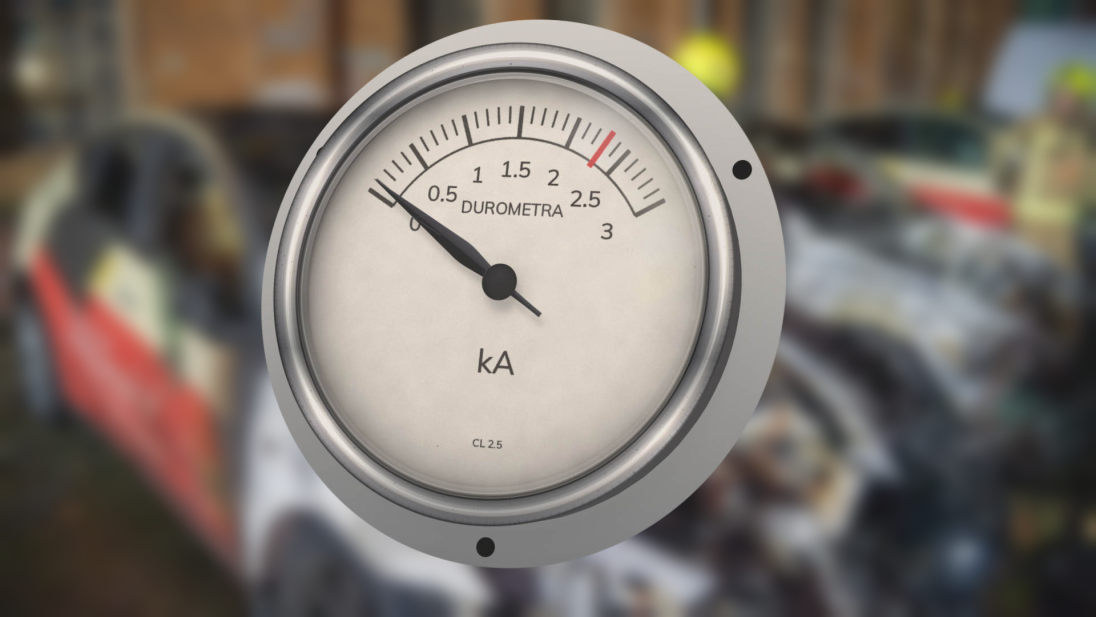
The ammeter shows 0.1,kA
